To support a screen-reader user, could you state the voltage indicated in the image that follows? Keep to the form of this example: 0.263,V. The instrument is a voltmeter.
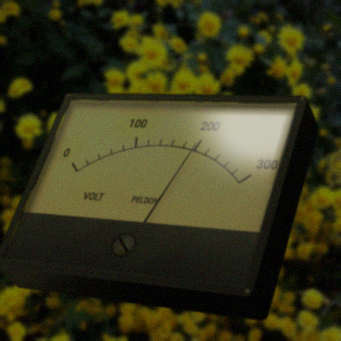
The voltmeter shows 200,V
